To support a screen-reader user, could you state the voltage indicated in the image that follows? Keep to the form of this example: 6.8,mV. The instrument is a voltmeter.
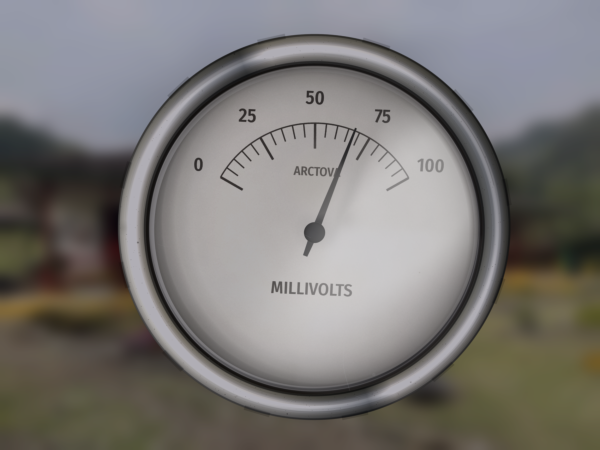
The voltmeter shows 67.5,mV
